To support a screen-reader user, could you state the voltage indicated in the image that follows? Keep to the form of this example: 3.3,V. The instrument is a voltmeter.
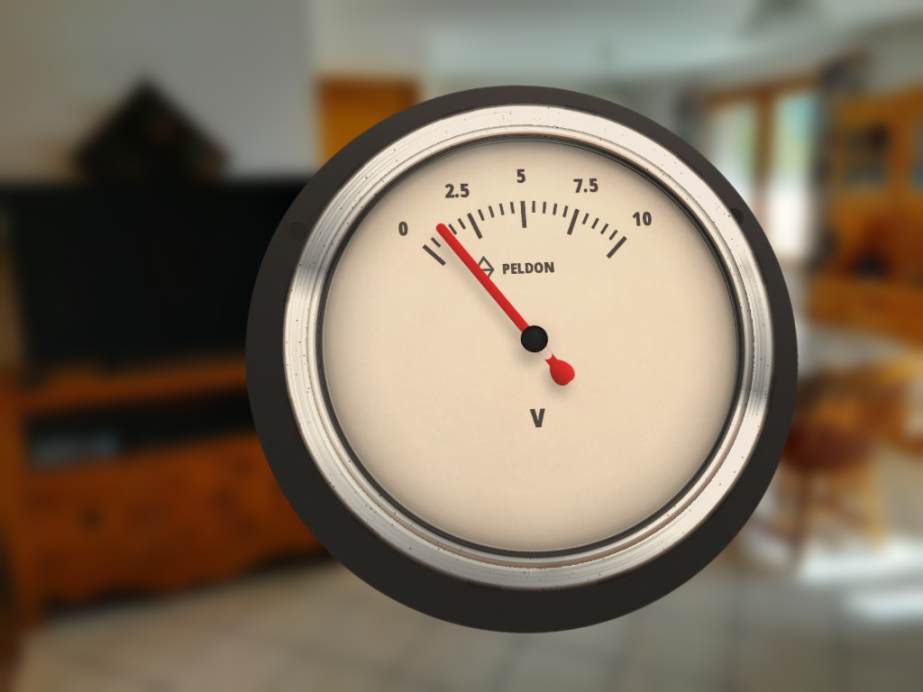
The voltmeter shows 1,V
